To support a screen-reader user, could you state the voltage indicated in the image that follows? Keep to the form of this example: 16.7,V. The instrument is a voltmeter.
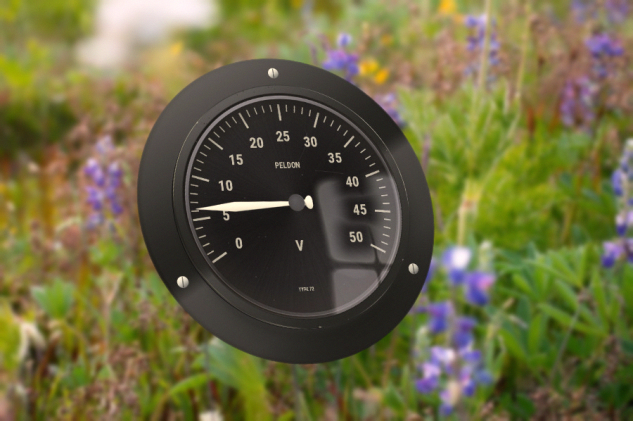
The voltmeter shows 6,V
